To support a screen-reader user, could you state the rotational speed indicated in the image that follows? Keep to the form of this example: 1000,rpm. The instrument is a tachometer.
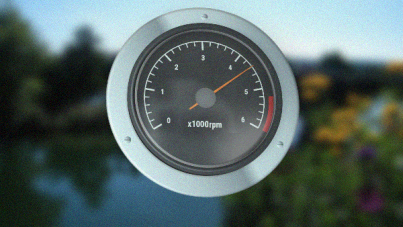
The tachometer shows 4400,rpm
